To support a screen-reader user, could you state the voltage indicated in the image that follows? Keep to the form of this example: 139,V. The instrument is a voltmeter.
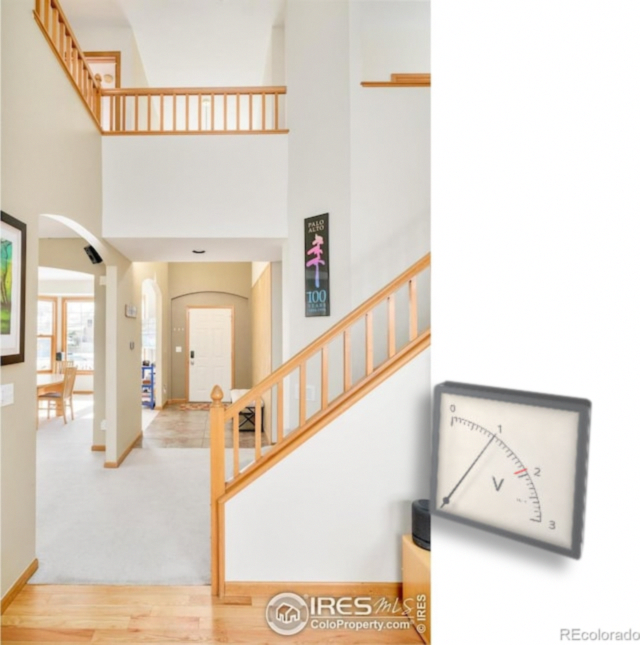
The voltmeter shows 1,V
